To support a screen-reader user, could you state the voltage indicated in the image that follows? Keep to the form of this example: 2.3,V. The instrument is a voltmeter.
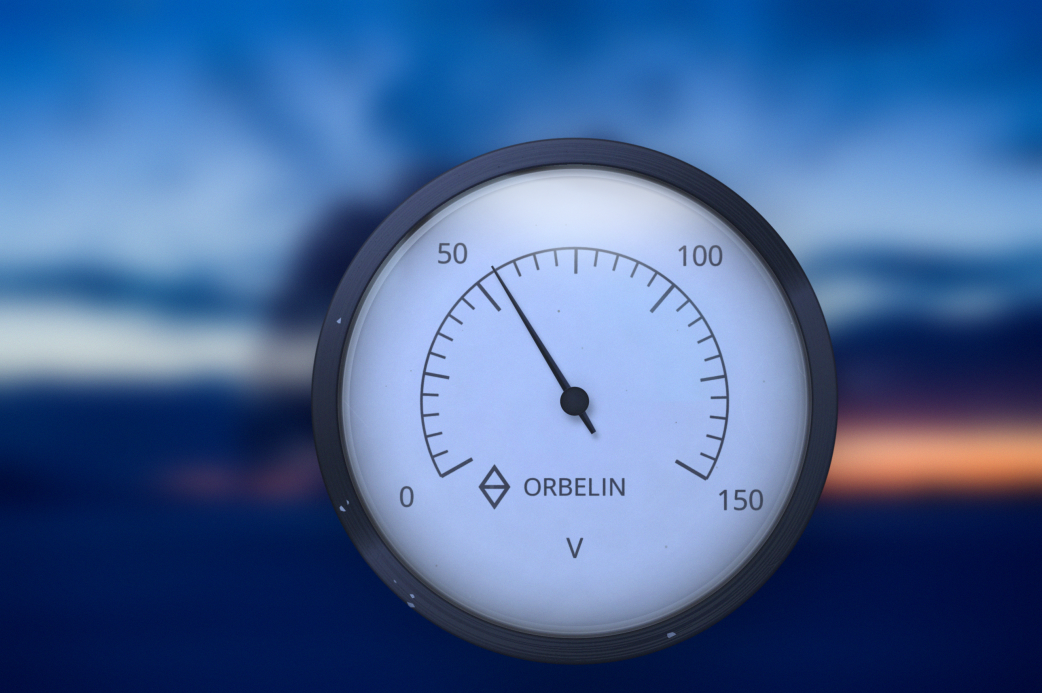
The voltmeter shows 55,V
